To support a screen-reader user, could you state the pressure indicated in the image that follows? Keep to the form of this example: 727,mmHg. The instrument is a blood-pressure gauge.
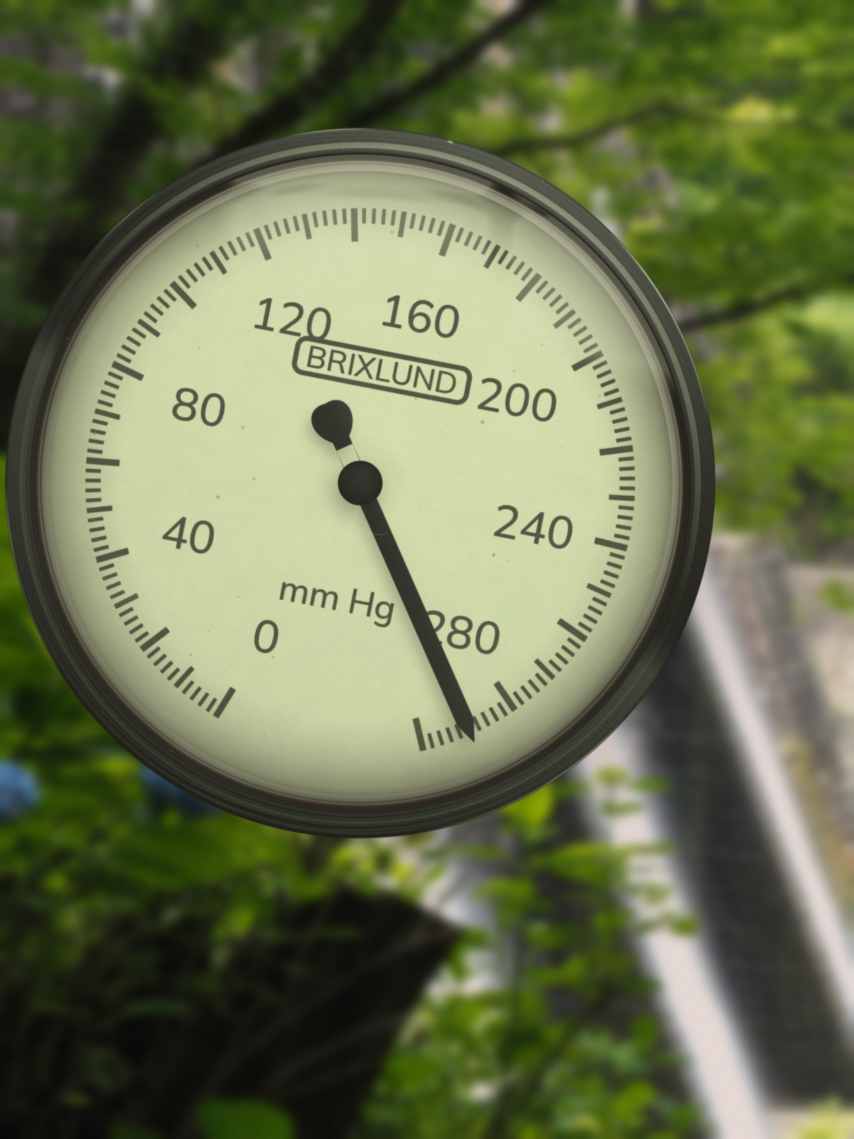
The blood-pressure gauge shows 290,mmHg
